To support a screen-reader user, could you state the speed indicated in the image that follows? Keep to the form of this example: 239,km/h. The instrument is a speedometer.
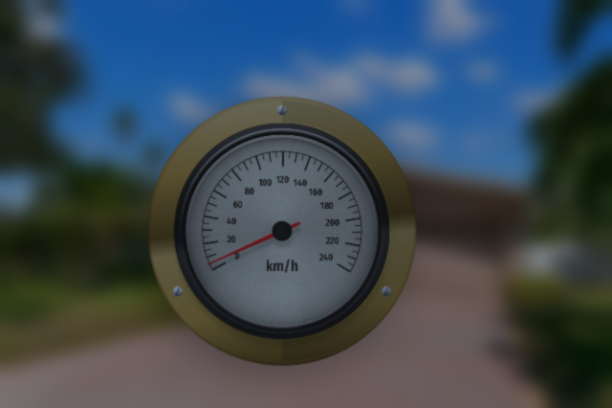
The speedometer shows 5,km/h
